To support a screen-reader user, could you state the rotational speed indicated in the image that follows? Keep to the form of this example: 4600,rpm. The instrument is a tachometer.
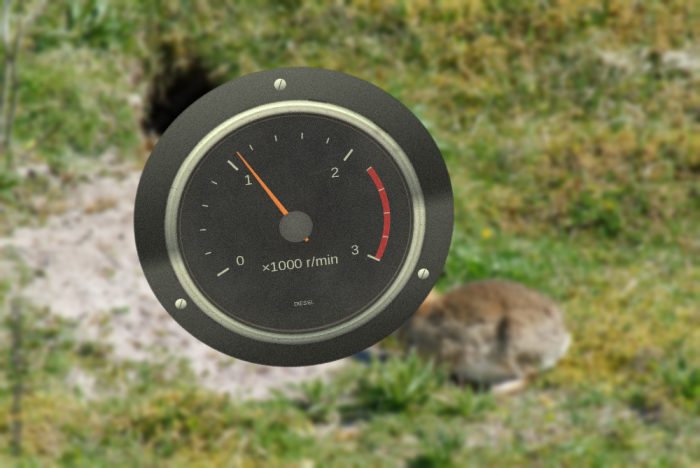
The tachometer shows 1100,rpm
